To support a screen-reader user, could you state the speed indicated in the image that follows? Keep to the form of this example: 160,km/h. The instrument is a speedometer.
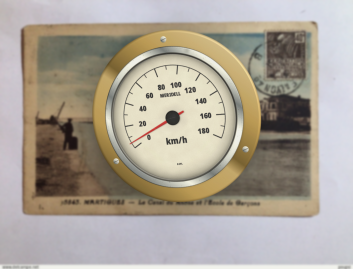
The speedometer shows 5,km/h
